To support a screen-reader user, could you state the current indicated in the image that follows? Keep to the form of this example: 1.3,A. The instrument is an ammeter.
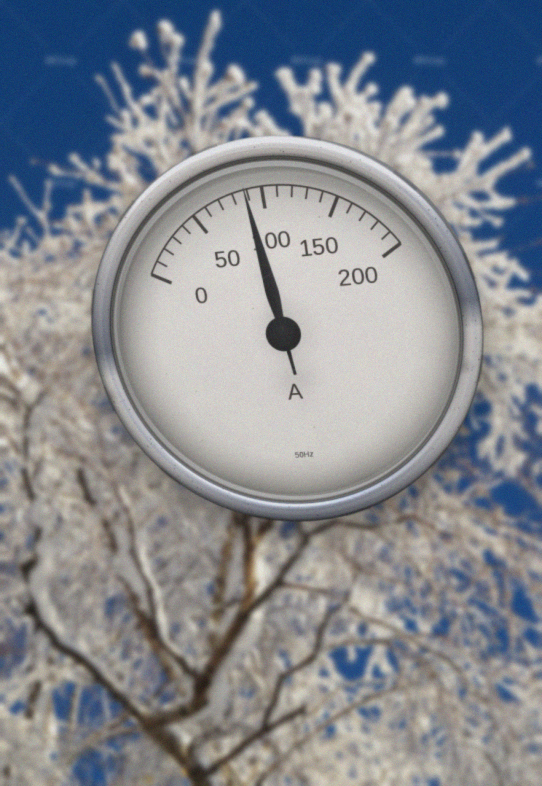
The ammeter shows 90,A
